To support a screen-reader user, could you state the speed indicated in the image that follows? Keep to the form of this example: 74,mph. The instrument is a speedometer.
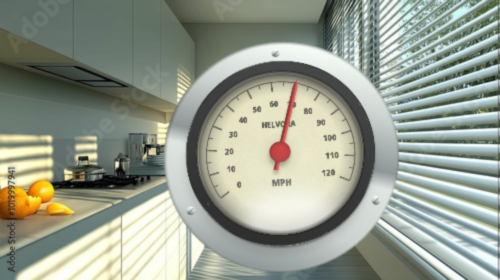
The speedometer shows 70,mph
